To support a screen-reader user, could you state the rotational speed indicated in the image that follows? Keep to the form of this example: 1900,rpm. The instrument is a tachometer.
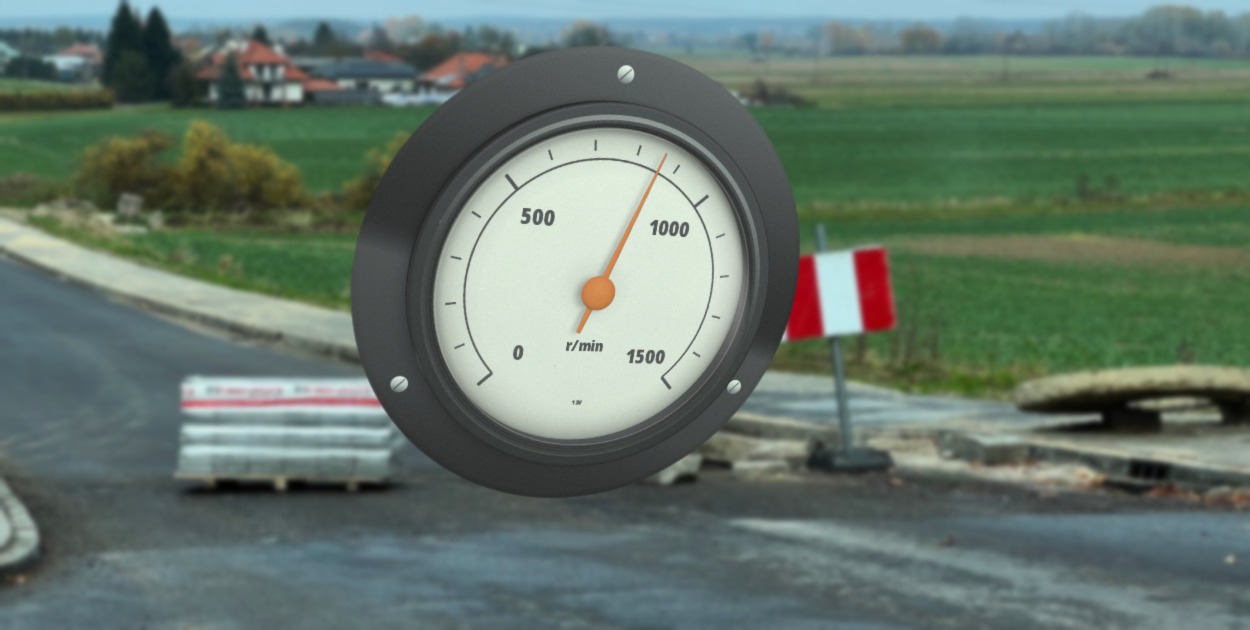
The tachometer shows 850,rpm
